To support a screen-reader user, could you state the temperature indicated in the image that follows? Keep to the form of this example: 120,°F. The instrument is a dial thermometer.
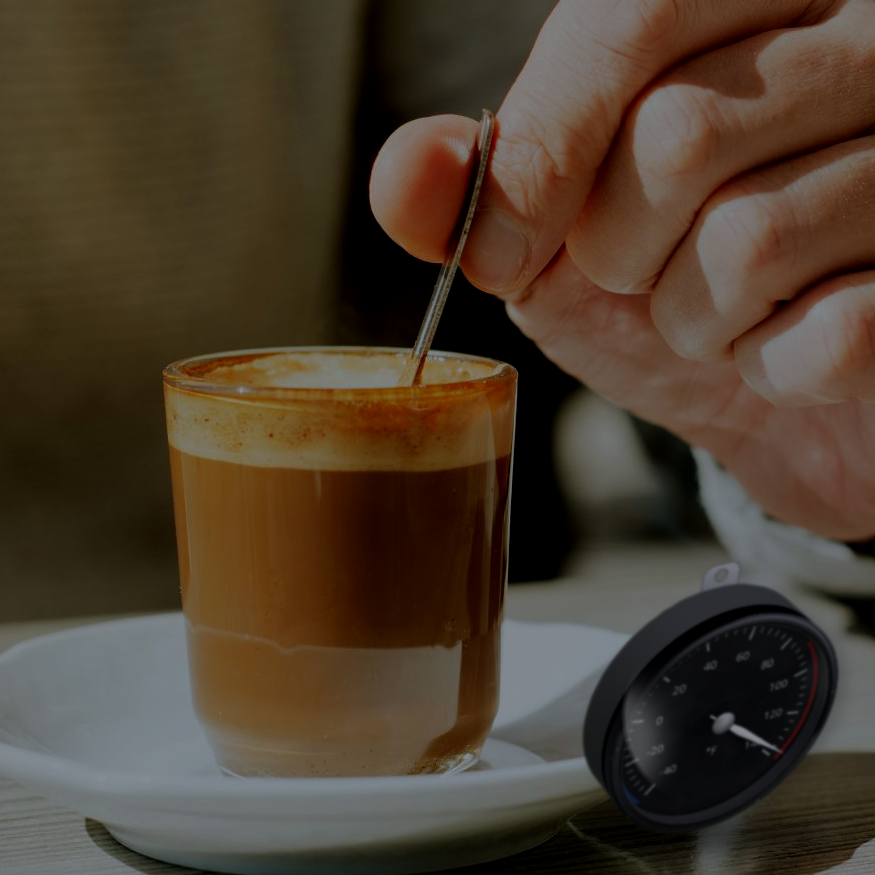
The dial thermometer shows 136,°F
